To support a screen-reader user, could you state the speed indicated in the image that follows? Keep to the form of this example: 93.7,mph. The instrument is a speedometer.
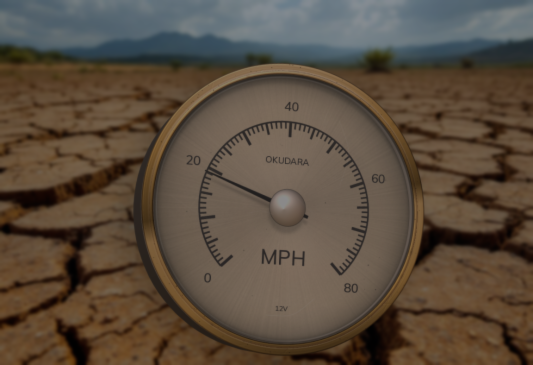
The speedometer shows 19,mph
